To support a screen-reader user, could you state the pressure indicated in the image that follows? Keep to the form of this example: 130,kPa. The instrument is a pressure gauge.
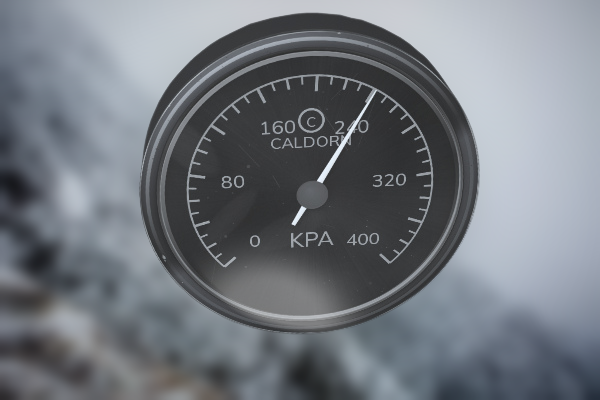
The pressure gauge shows 240,kPa
